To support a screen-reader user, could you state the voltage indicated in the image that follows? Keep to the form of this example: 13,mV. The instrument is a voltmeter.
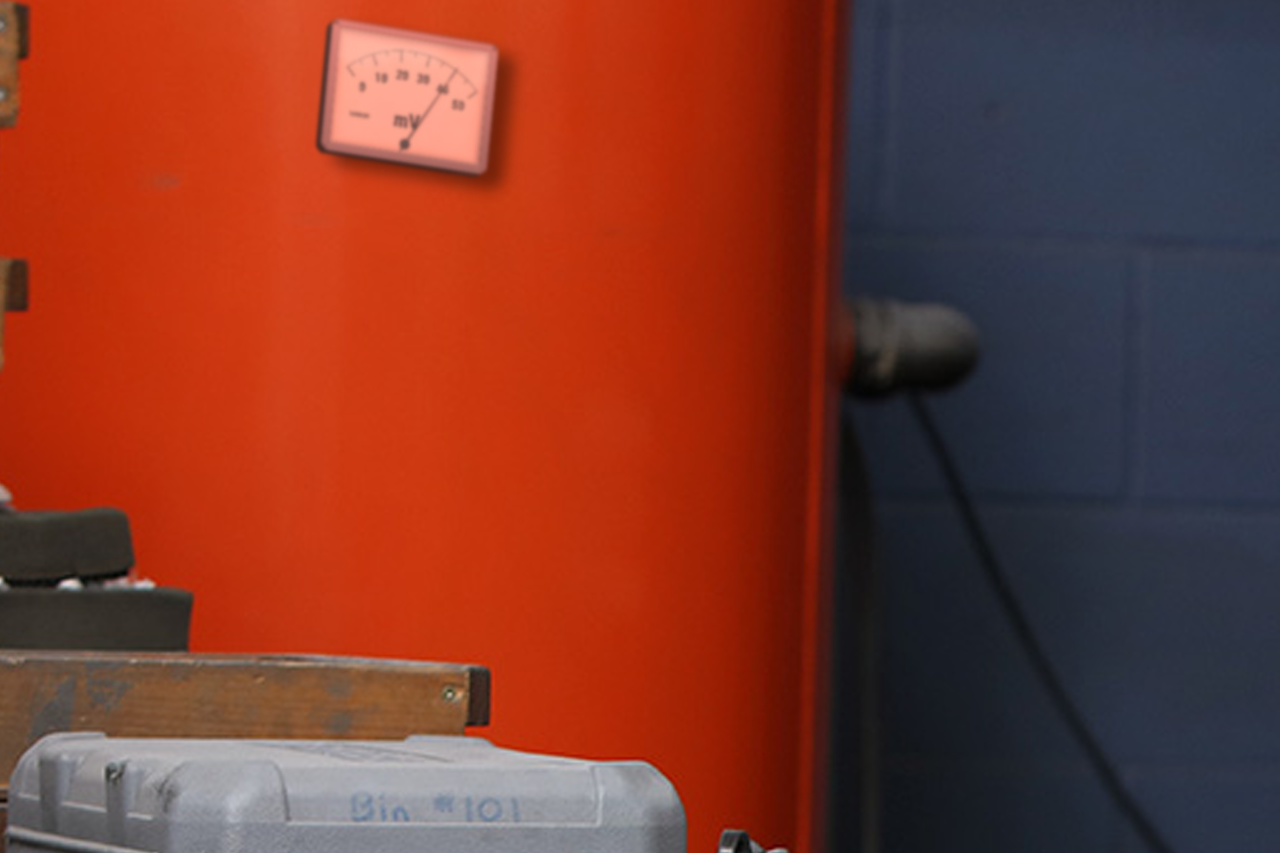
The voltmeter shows 40,mV
